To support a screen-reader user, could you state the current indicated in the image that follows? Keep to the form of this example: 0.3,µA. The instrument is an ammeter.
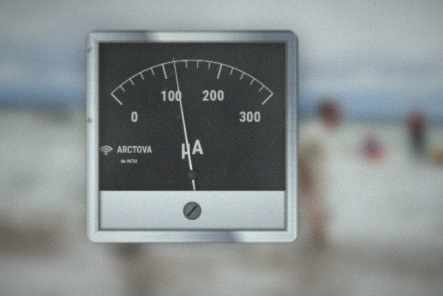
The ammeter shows 120,µA
